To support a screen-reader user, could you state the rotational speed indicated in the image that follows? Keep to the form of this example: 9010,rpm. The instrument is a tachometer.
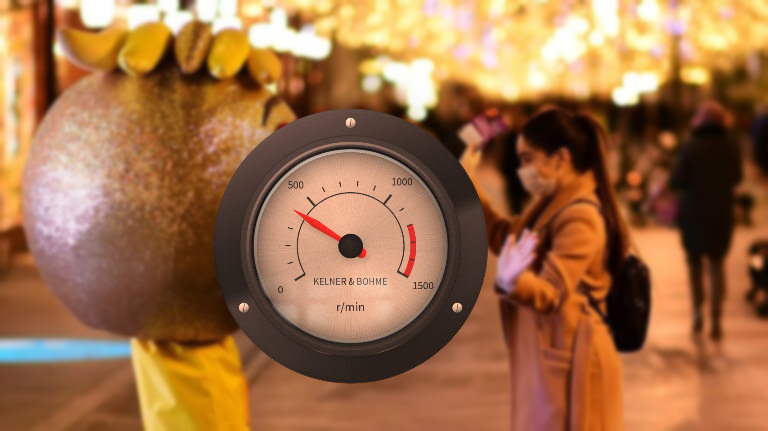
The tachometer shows 400,rpm
